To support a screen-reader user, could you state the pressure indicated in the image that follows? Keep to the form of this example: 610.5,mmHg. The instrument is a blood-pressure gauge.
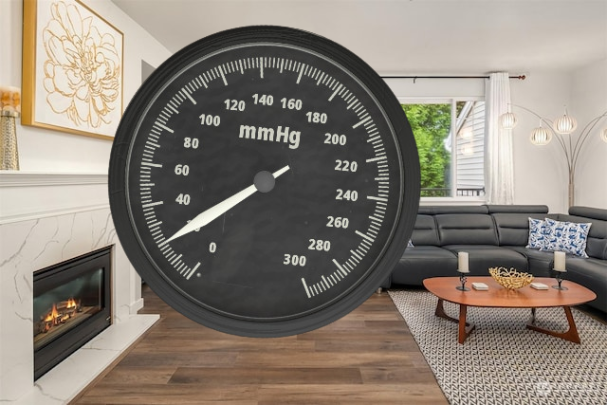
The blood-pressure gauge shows 20,mmHg
